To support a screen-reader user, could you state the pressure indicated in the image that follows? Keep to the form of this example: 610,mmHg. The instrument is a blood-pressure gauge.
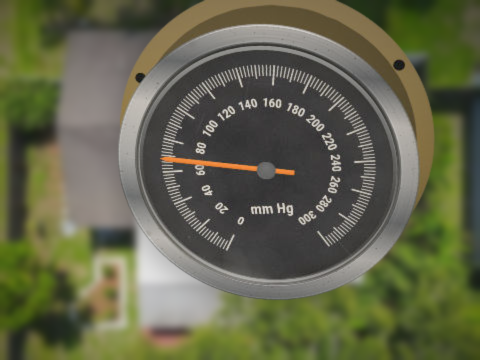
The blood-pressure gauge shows 70,mmHg
